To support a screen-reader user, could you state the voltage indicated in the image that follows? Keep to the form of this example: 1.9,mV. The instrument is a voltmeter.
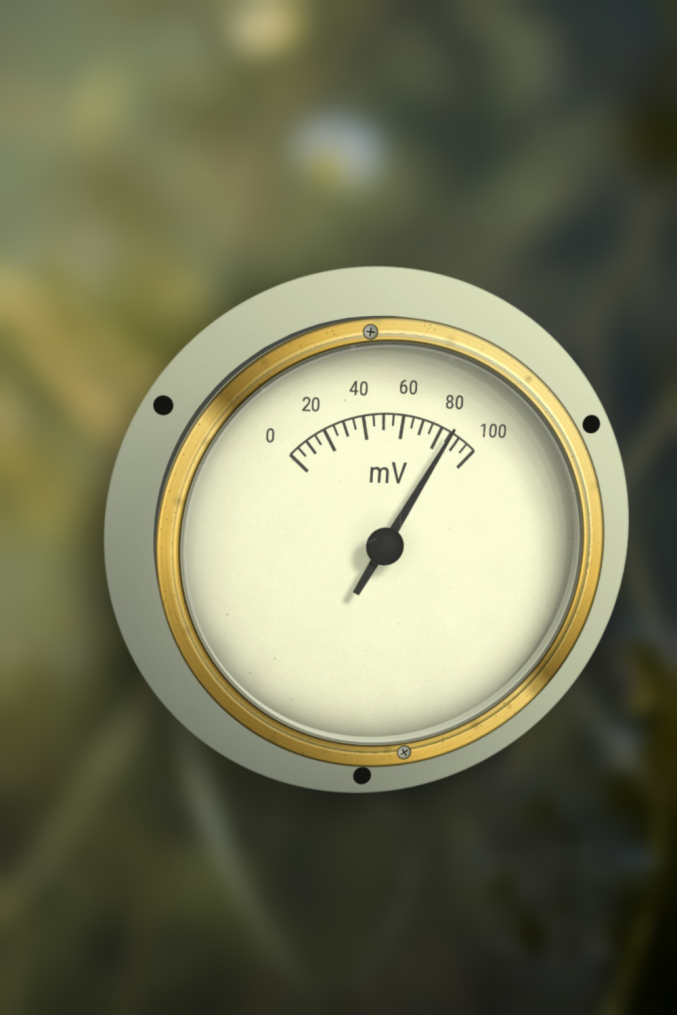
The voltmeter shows 85,mV
